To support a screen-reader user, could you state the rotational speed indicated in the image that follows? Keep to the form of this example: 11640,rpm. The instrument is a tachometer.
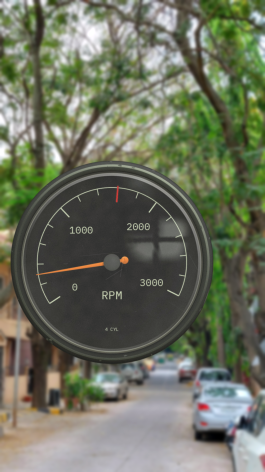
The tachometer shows 300,rpm
